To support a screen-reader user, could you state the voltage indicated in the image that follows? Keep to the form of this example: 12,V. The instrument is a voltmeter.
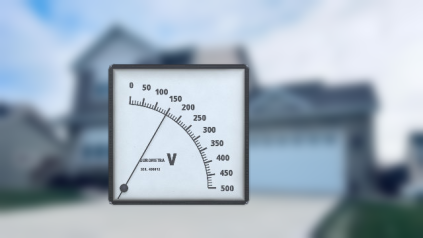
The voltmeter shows 150,V
